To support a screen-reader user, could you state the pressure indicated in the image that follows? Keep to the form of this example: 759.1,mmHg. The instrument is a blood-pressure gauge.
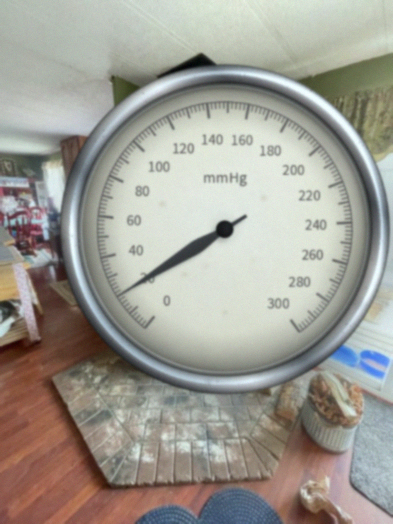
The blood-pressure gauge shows 20,mmHg
